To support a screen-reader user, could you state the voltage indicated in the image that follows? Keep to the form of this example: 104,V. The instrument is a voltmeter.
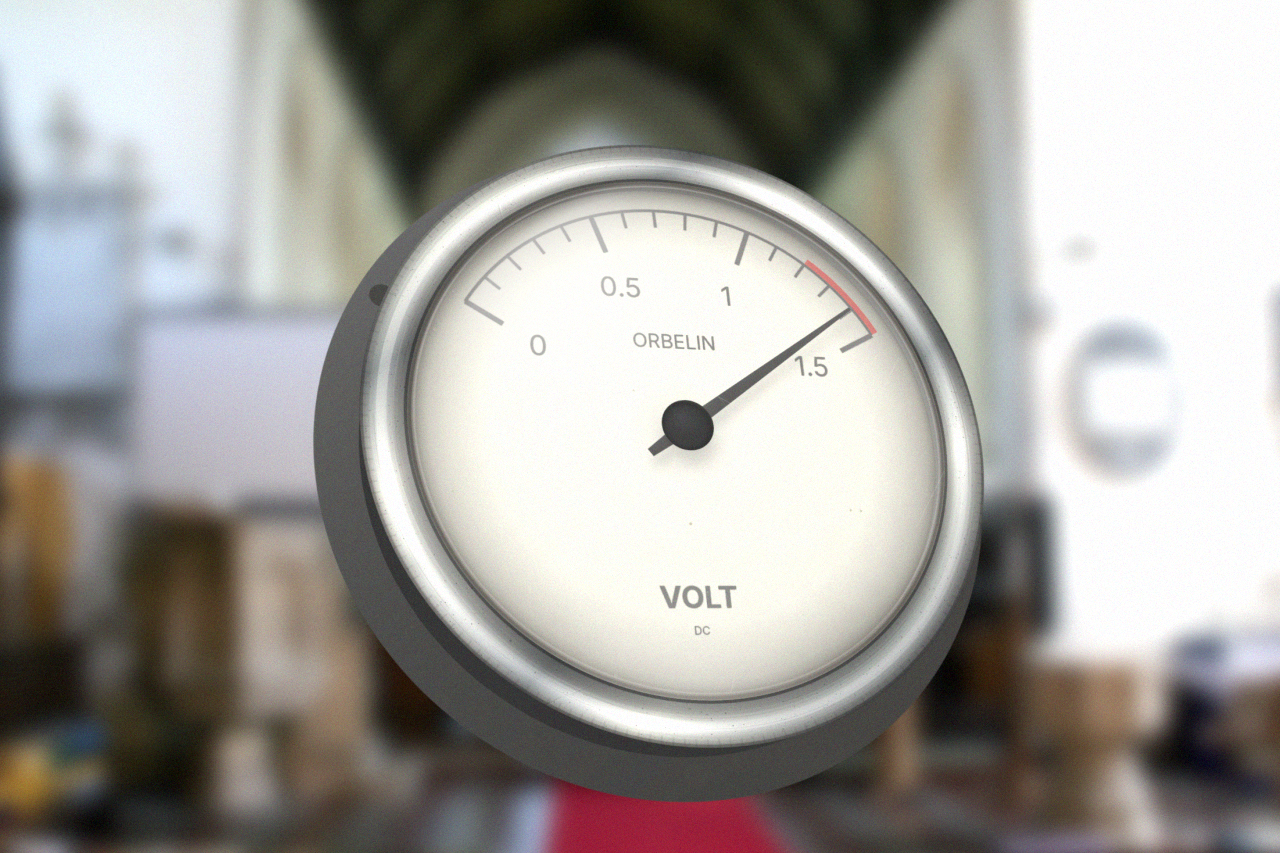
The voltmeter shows 1.4,V
